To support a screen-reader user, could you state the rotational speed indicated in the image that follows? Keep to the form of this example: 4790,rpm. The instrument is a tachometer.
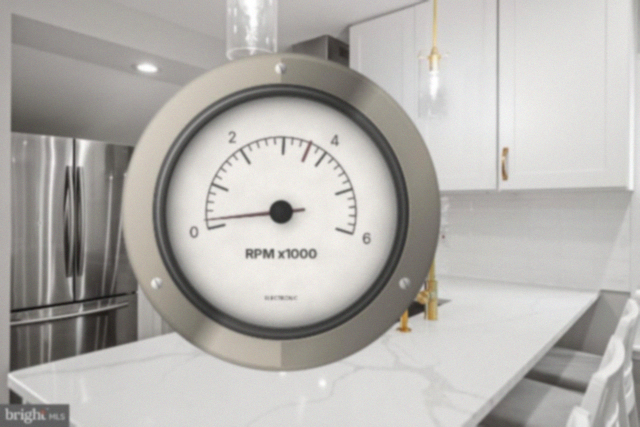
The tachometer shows 200,rpm
